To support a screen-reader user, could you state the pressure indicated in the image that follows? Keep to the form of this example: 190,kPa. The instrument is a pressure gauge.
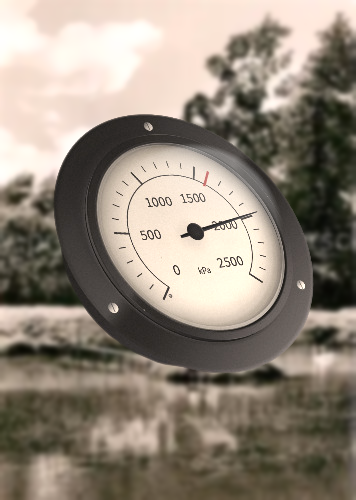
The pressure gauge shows 2000,kPa
